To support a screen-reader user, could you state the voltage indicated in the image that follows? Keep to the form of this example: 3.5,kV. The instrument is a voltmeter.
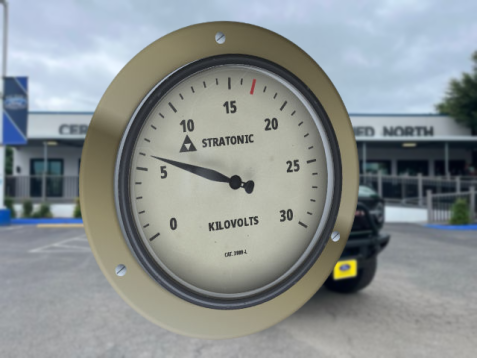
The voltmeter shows 6,kV
